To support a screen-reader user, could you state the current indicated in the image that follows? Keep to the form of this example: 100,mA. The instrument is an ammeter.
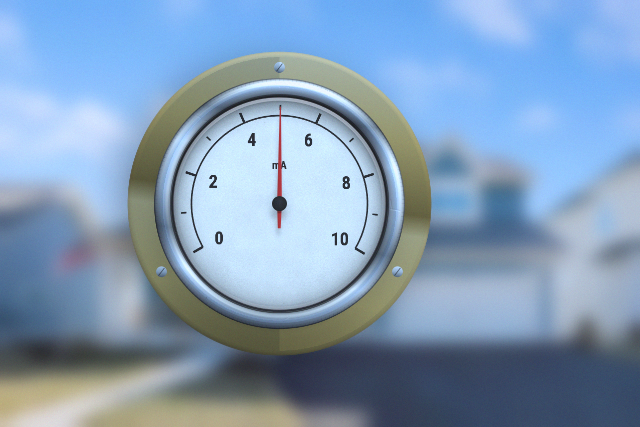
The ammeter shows 5,mA
